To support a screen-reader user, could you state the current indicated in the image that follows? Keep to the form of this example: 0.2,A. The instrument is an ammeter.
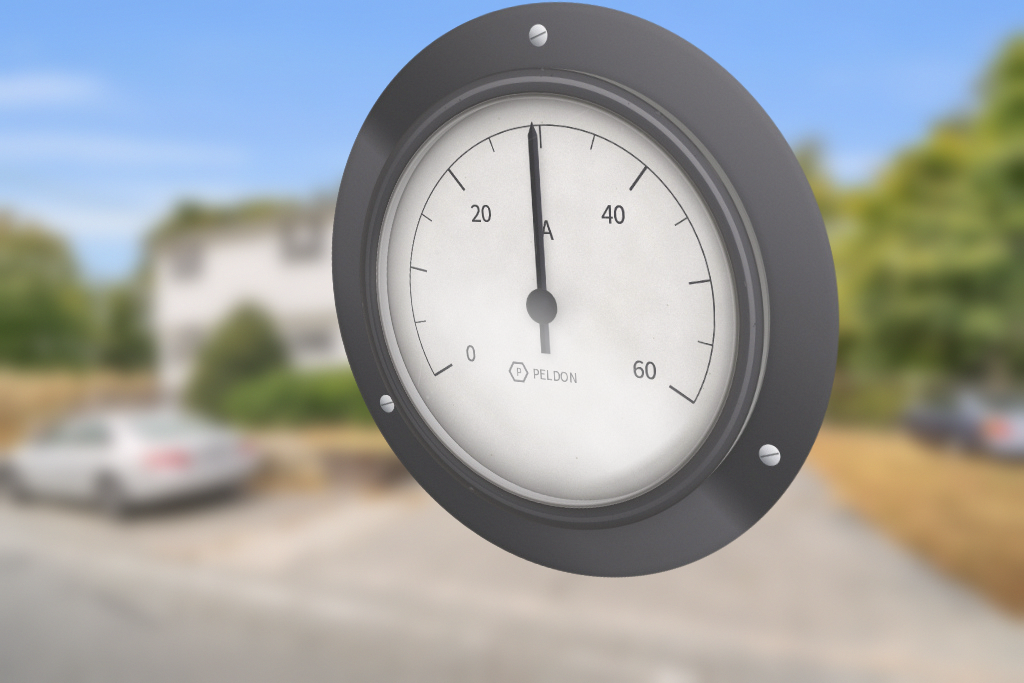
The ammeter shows 30,A
